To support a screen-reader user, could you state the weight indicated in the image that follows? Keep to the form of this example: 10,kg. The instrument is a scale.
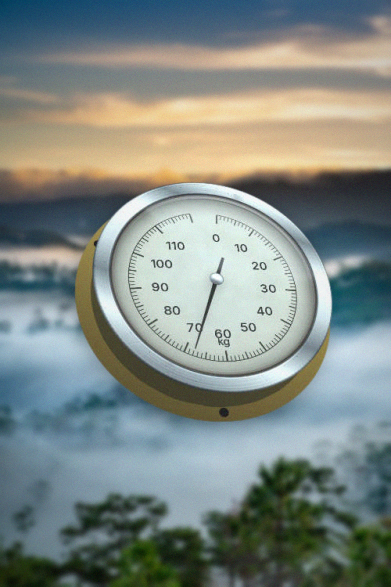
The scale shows 68,kg
